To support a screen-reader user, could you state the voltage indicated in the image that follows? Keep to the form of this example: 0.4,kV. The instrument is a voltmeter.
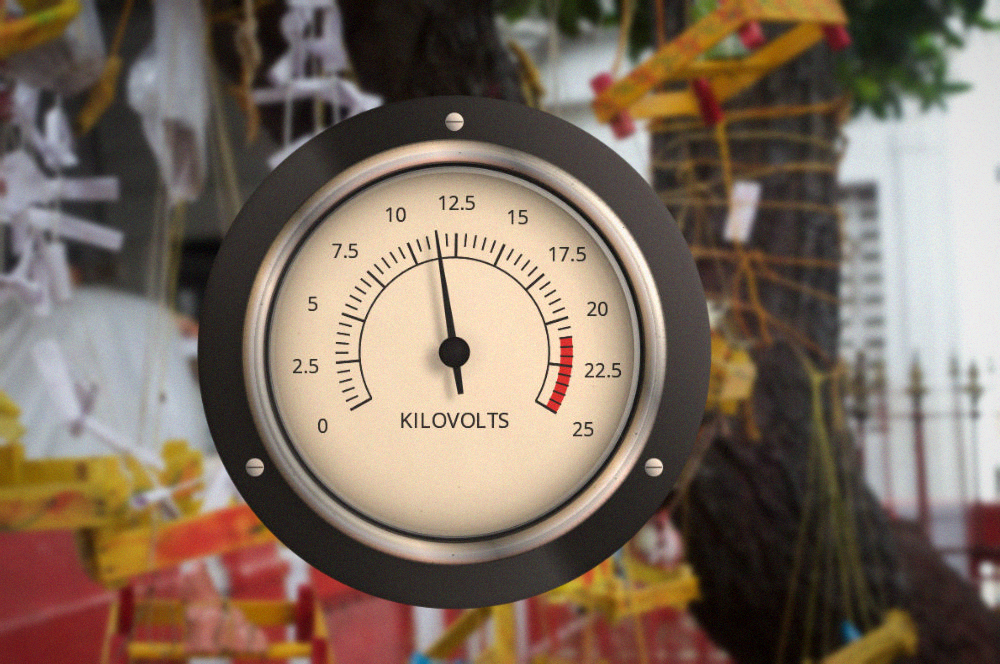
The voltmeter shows 11.5,kV
